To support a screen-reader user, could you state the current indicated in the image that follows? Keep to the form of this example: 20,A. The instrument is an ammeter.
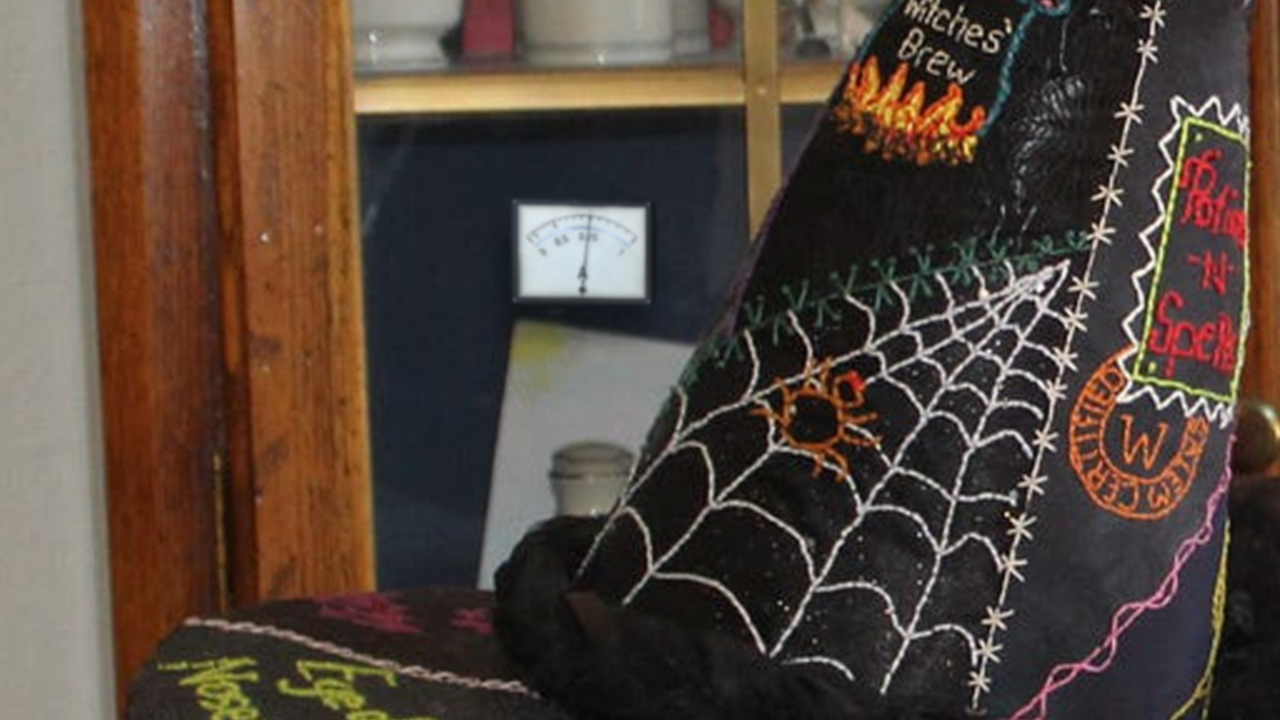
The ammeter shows 0.75,A
